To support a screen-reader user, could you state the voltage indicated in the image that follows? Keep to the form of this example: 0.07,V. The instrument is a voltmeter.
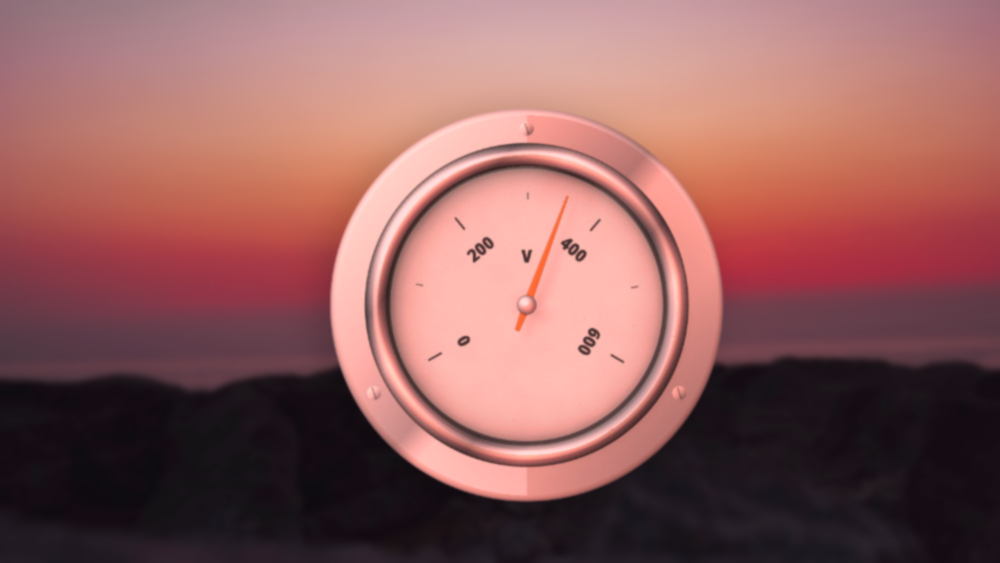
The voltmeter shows 350,V
